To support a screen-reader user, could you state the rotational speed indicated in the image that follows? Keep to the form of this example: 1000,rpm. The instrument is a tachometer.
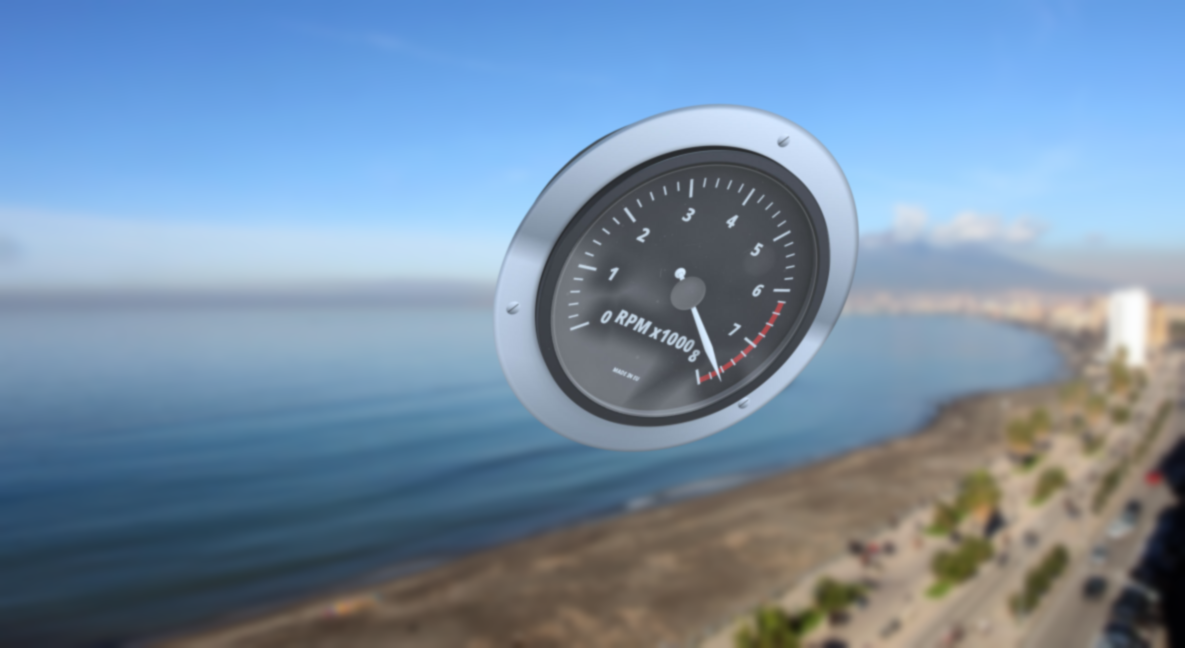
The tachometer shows 7700,rpm
